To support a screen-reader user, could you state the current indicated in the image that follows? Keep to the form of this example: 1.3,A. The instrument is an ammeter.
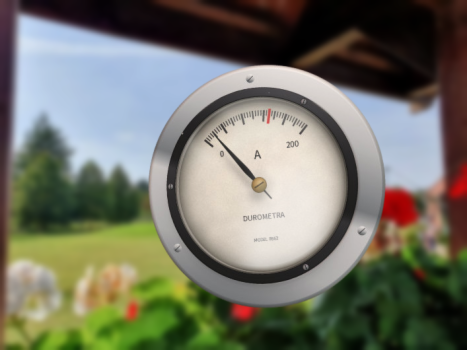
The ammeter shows 20,A
